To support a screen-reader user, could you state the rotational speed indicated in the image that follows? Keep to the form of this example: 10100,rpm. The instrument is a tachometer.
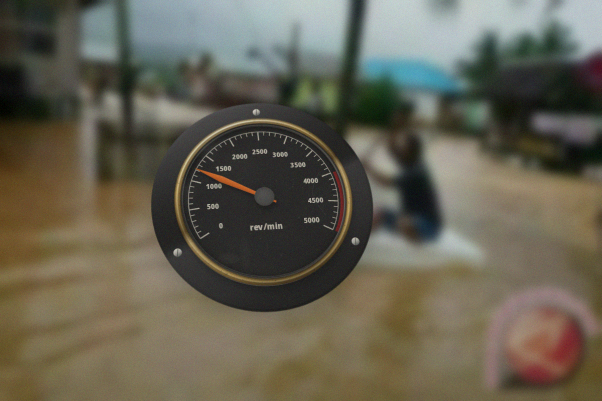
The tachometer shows 1200,rpm
